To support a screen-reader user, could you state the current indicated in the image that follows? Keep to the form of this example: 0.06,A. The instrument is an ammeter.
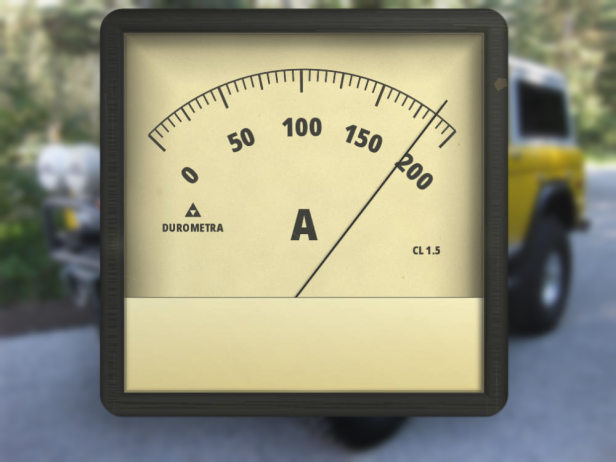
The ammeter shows 185,A
